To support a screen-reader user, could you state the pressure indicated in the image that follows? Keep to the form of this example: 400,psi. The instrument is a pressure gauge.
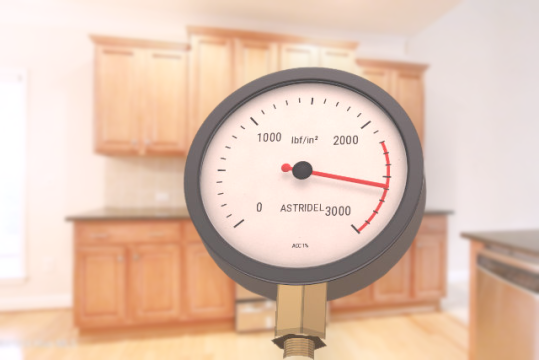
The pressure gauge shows 2600,psi
